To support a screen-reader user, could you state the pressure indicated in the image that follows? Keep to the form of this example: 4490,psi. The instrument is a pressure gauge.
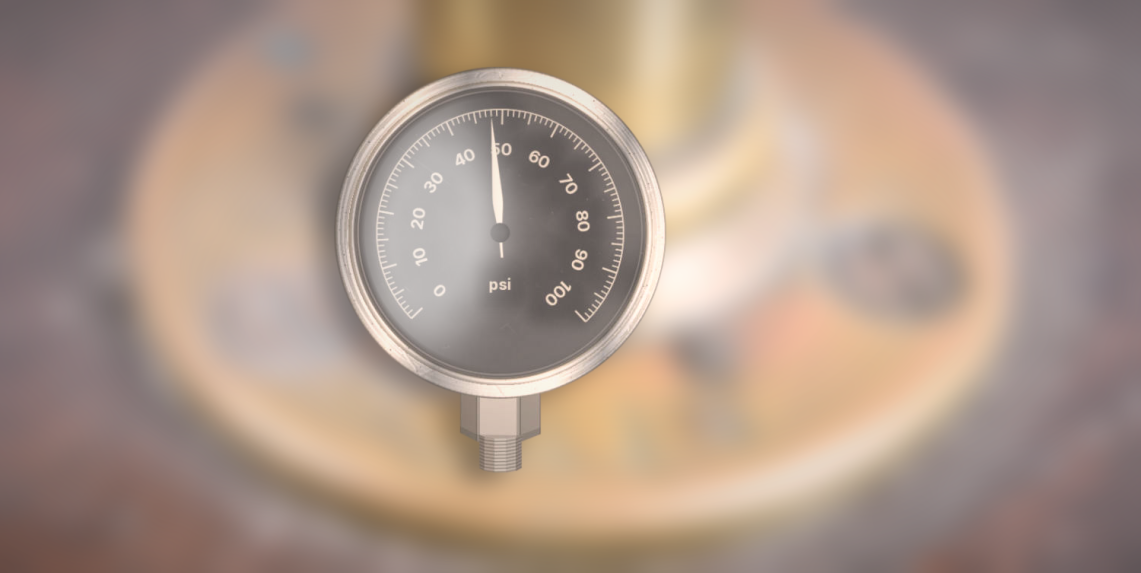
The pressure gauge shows 48,psi
